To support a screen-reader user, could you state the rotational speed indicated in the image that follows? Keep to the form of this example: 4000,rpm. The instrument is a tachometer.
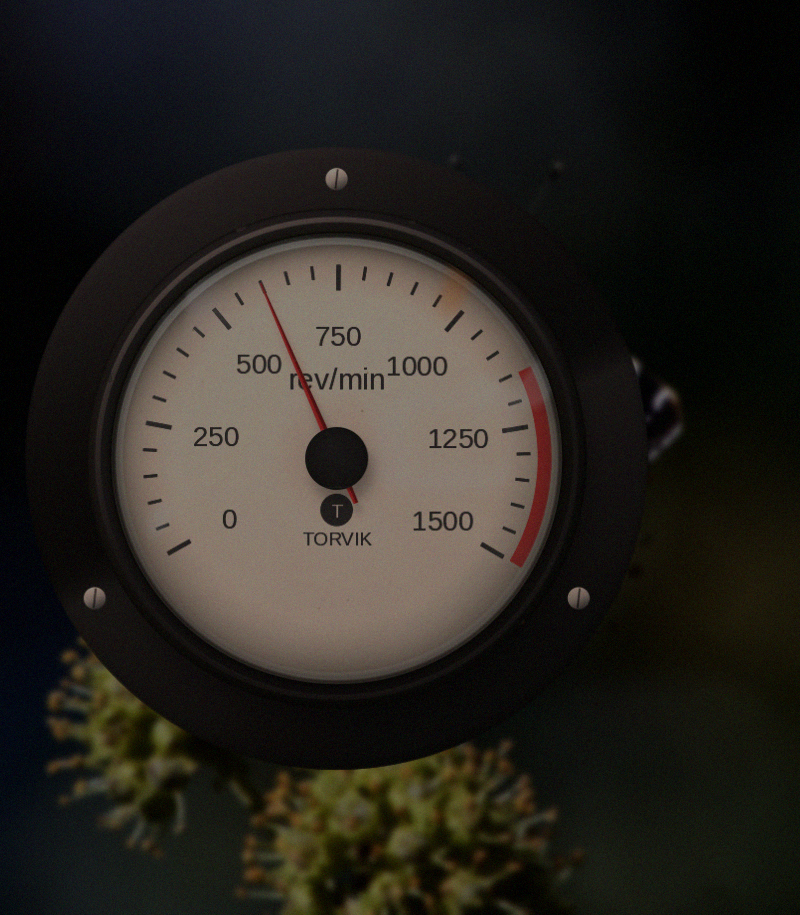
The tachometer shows 600,rpm
